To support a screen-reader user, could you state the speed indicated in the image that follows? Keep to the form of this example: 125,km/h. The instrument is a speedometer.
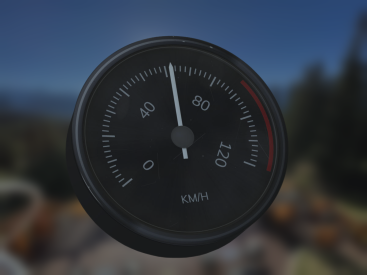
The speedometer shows 62,km/h
